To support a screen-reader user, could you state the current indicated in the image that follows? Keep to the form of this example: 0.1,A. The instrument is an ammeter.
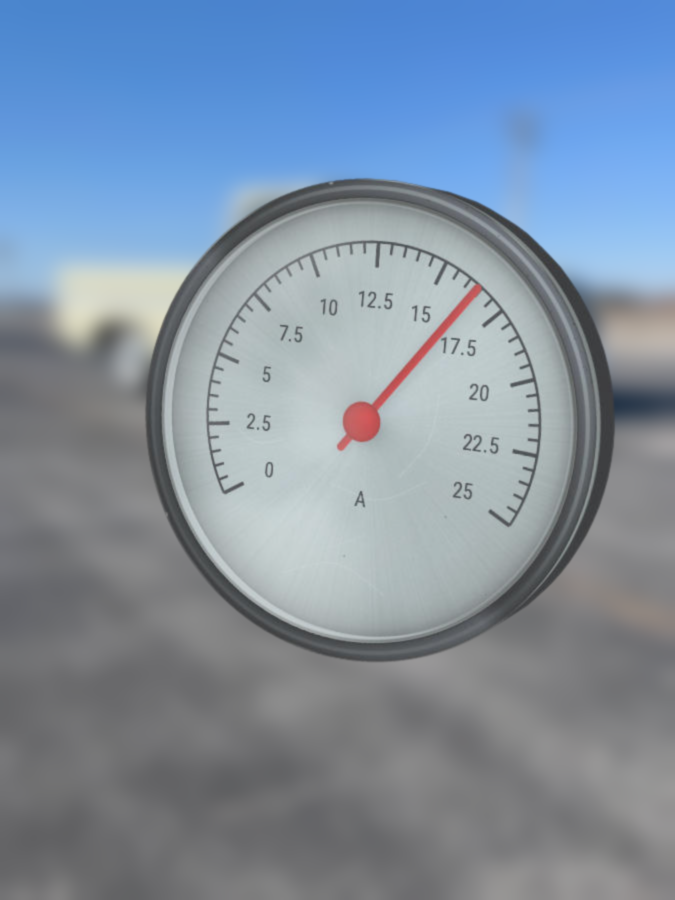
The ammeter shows 16.5,A
